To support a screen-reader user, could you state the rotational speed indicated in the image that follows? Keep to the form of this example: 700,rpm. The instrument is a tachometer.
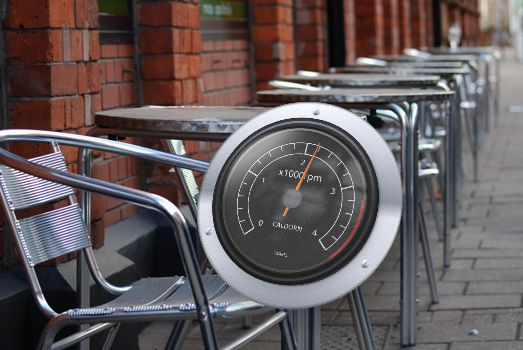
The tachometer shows 2200,rpm
